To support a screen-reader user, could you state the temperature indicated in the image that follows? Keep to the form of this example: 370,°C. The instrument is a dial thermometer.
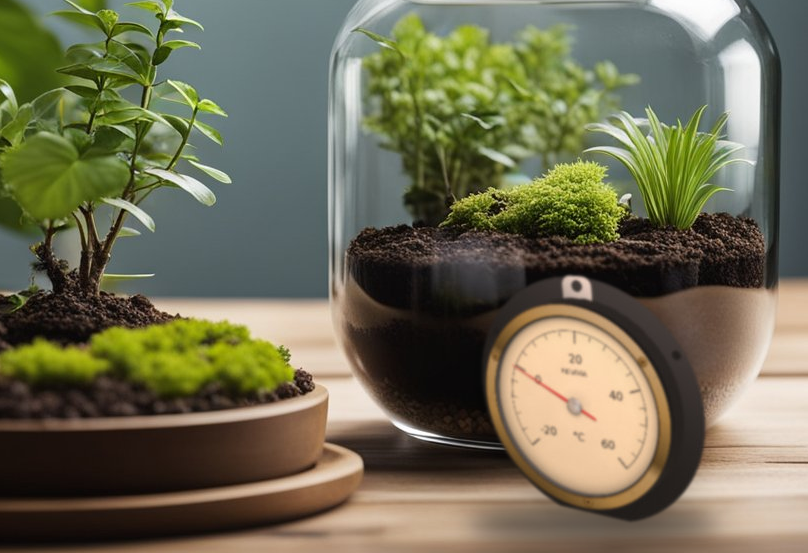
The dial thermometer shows 0,°C
